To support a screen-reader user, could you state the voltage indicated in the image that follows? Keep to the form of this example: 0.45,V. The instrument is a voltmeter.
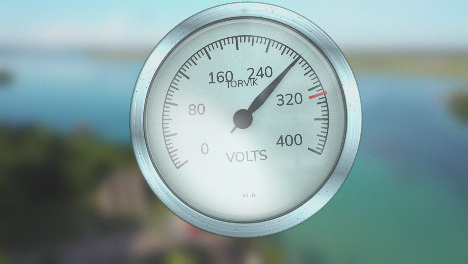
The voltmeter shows 280,V
